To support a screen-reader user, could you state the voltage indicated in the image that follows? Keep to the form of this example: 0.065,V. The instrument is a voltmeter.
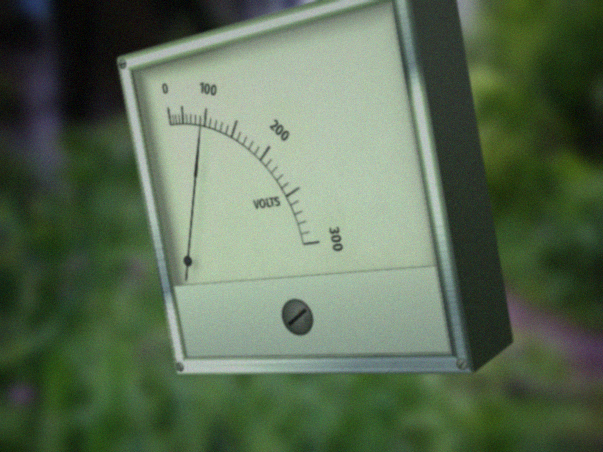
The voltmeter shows 100,V
